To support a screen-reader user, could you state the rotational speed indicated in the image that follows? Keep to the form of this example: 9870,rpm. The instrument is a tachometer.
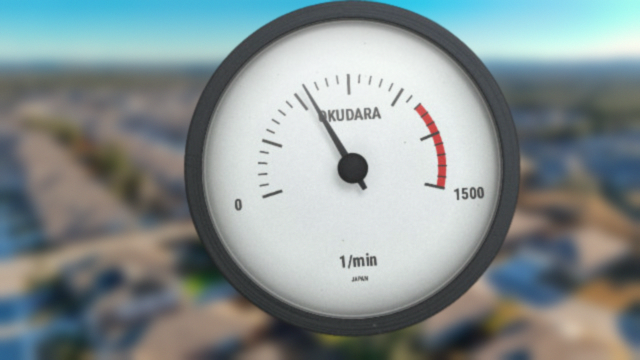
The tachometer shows 550,rpm
